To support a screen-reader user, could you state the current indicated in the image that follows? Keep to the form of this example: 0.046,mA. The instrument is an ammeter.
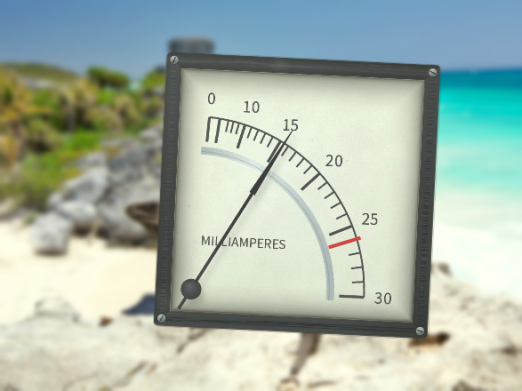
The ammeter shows 15.5,mA
